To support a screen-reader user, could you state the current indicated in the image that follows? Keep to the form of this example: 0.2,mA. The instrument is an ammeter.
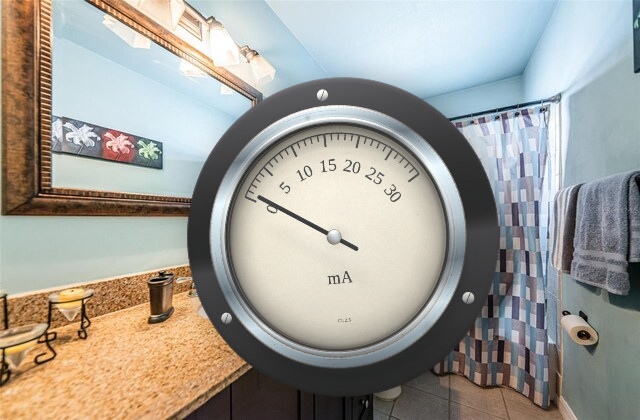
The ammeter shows 1,mA
